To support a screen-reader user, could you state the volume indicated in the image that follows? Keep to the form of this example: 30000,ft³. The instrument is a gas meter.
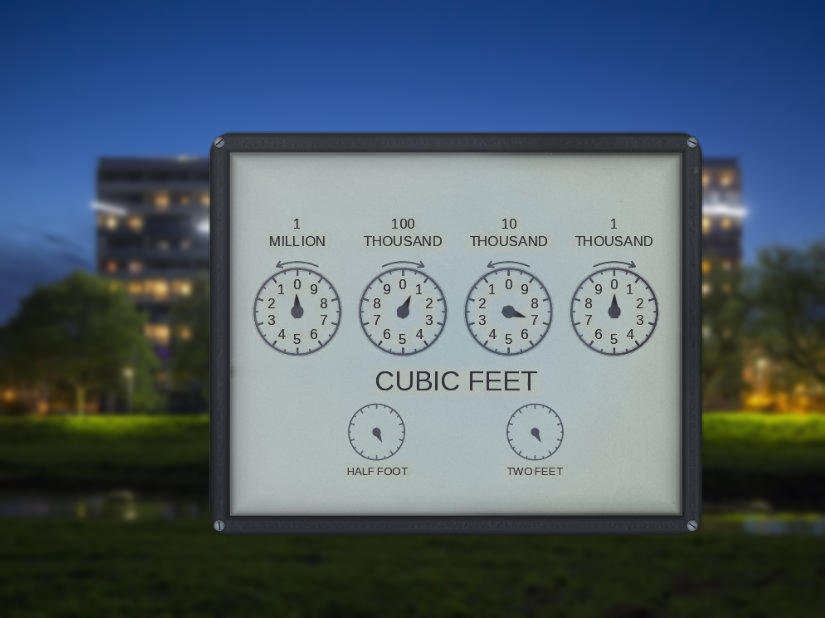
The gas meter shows 7000,ft³
